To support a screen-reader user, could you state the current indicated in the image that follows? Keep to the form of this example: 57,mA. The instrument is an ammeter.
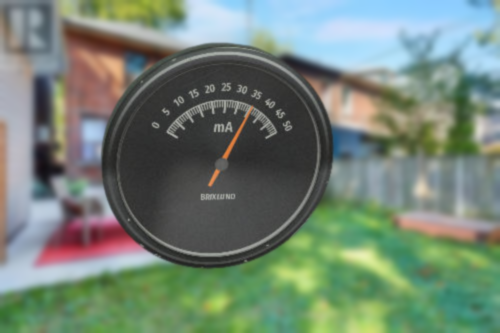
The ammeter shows 35,mA
